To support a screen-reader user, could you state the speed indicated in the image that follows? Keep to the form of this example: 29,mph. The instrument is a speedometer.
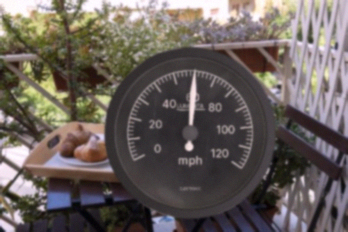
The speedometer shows 60,mph
